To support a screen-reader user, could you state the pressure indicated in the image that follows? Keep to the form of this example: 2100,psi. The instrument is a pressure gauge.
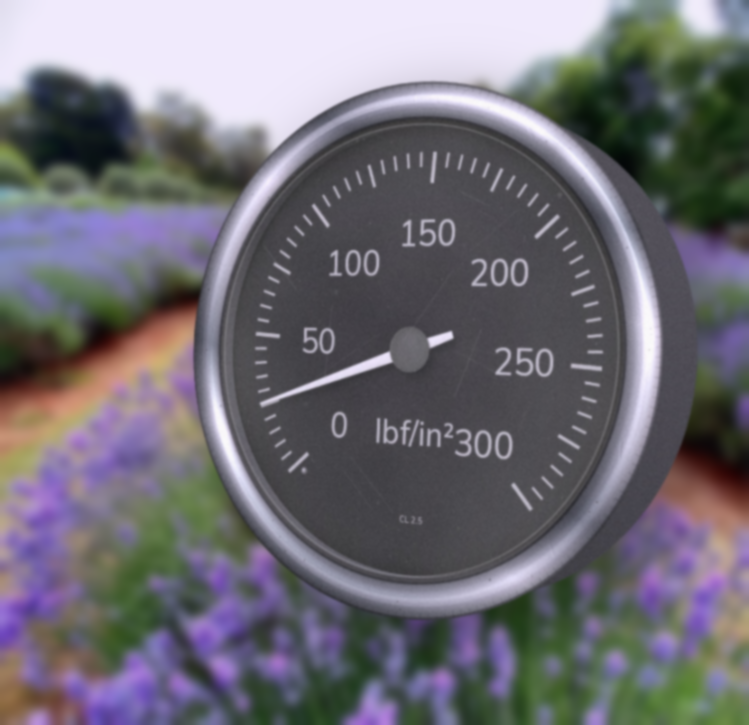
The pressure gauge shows 25,psi
